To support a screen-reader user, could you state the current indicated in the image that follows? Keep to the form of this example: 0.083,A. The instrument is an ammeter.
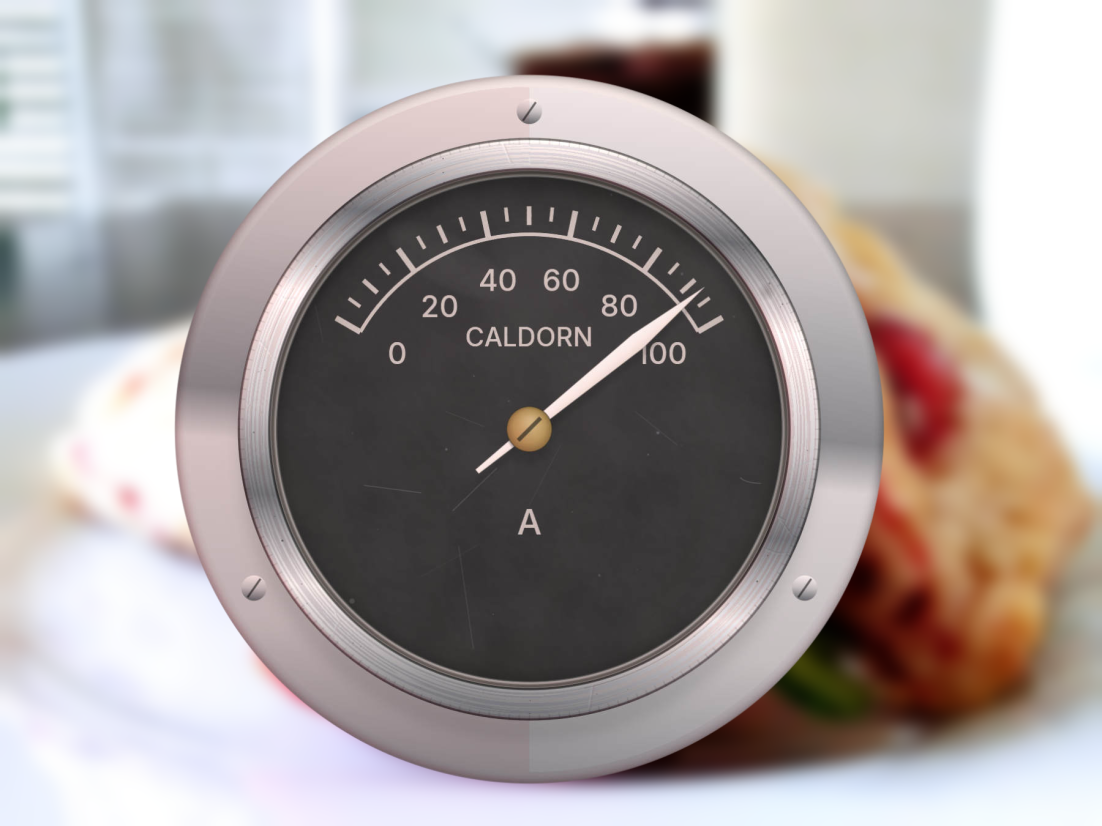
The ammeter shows 92.5,A
